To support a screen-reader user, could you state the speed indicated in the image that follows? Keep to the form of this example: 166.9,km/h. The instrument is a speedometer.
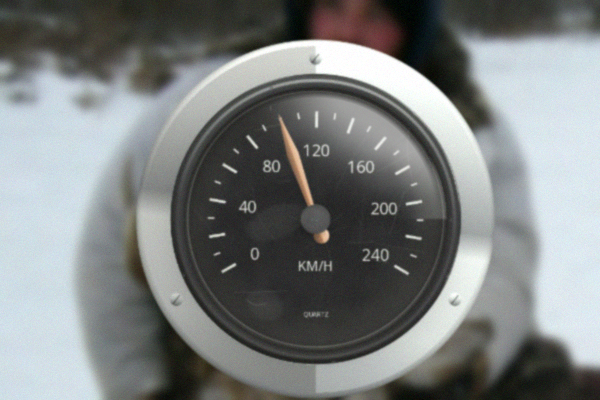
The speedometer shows 100,km/h
